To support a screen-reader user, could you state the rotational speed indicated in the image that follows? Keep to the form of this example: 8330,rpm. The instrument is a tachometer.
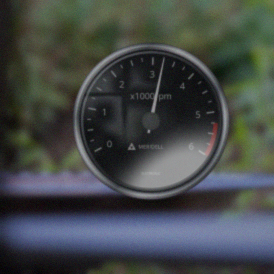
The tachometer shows 3250,rpm
